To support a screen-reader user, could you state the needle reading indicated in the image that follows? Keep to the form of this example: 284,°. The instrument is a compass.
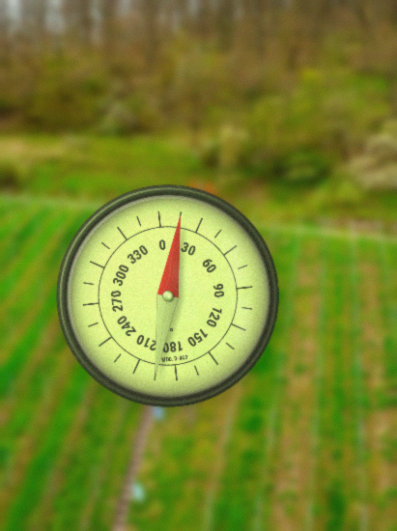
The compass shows 15,°
